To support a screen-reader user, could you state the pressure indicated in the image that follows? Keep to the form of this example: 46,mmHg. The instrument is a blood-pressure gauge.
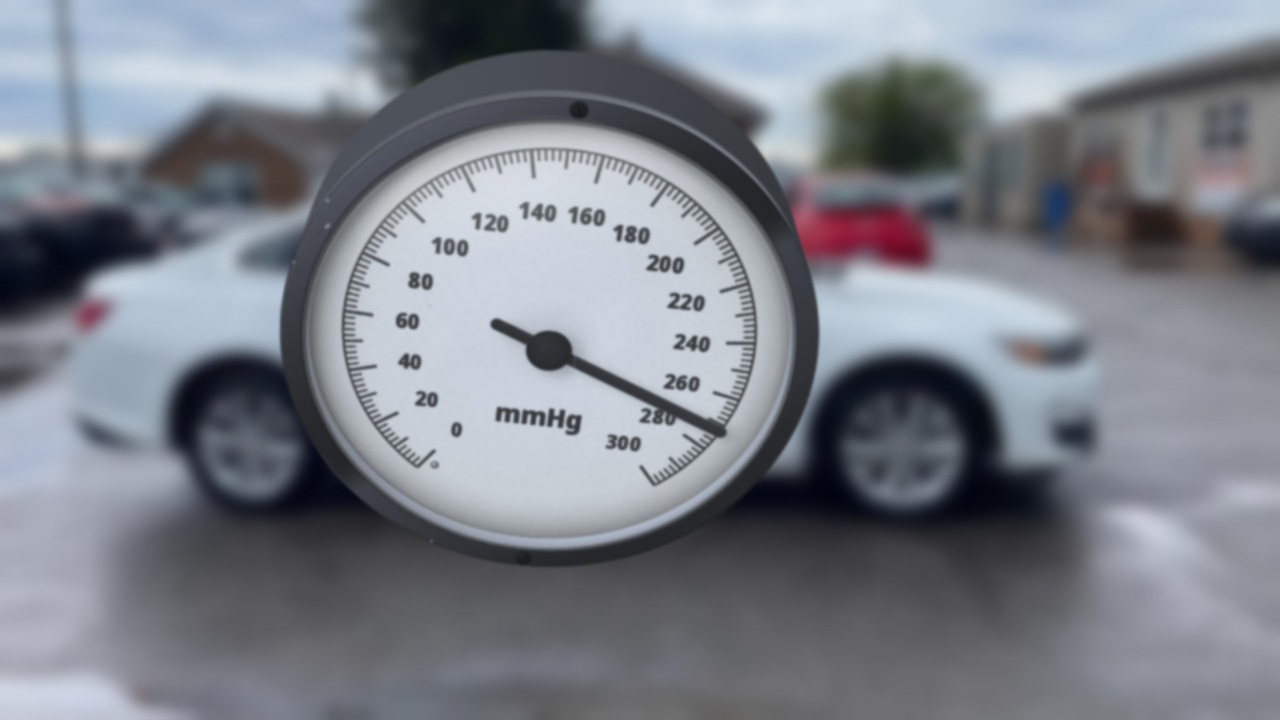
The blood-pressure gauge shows 270,mmHg
